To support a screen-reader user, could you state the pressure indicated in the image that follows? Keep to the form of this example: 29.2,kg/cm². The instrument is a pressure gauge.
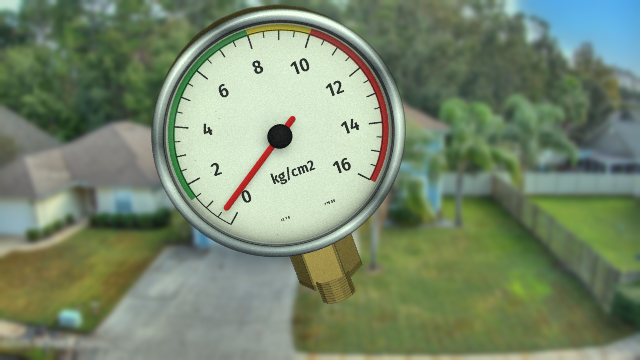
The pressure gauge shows 0.5,kg/cm²
